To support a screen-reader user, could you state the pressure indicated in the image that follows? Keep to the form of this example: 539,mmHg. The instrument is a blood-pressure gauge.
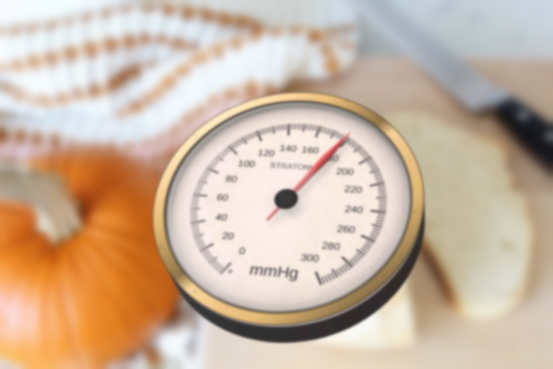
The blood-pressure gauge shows 180,mmHg
